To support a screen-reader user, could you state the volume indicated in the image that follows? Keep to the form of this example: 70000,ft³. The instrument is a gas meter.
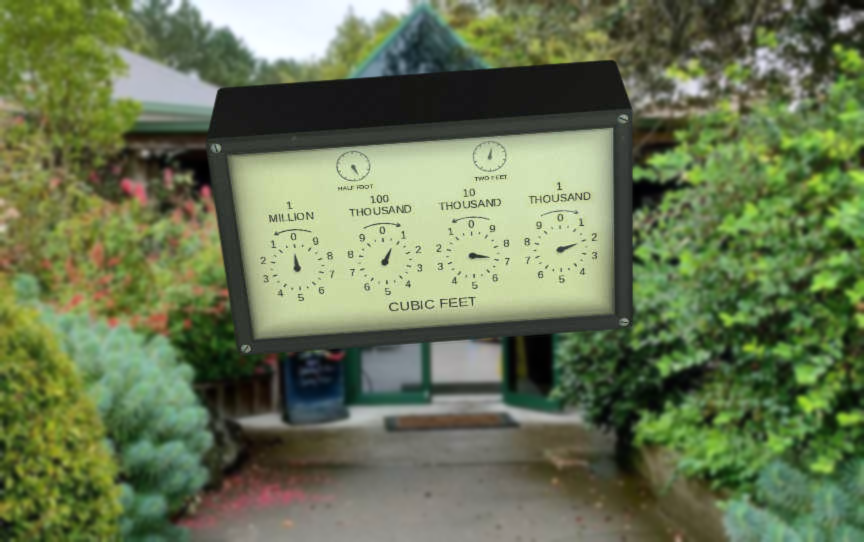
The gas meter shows 7200,ft³
